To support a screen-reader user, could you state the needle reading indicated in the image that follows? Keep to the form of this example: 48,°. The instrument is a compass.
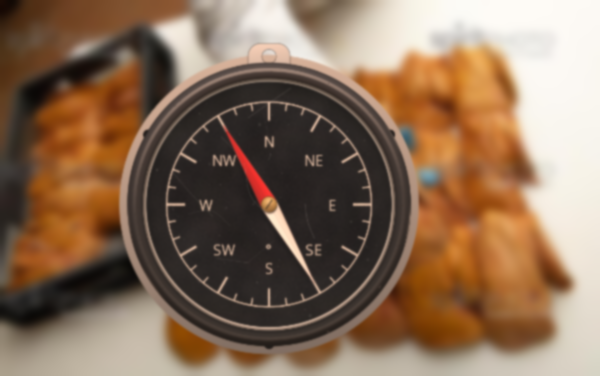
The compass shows 330,°
